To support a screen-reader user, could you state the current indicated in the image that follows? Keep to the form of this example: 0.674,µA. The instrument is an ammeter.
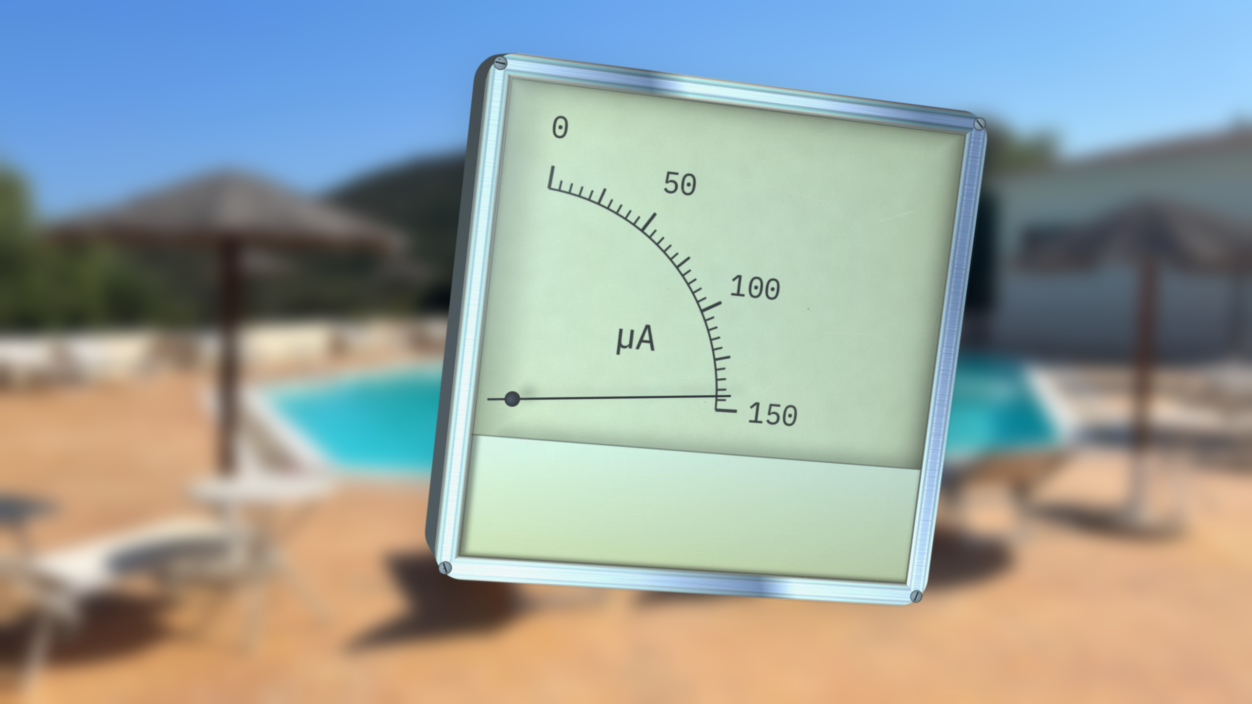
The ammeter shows 142.5,µA
